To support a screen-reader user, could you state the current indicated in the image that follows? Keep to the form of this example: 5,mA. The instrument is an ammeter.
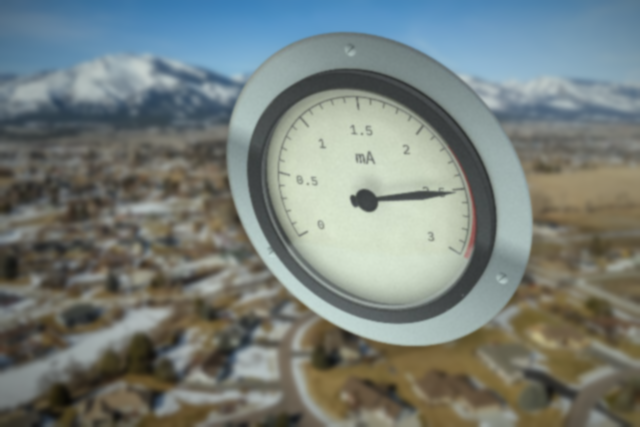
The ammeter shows 2.5,mA
